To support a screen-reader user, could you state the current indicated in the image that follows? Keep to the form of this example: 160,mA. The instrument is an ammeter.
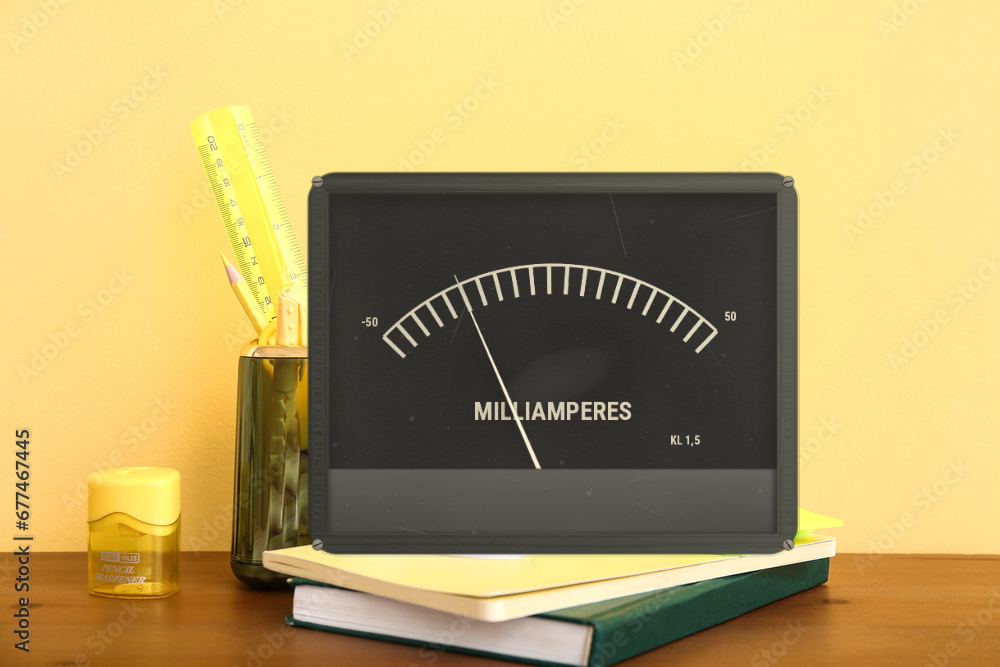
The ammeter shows -25,mA
